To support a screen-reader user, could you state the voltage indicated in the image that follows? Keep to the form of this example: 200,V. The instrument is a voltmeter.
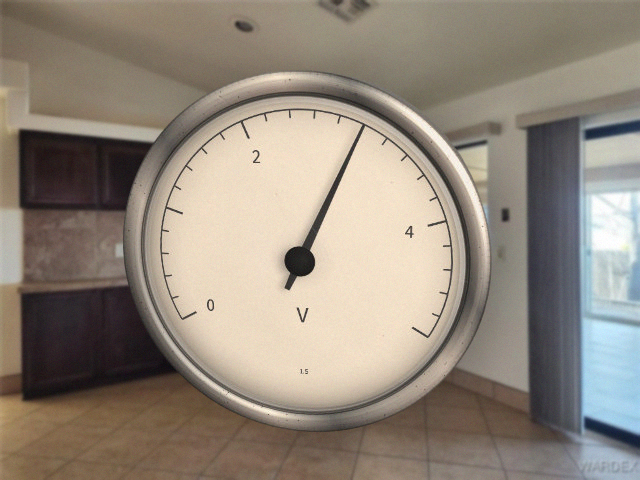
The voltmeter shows 3,V
